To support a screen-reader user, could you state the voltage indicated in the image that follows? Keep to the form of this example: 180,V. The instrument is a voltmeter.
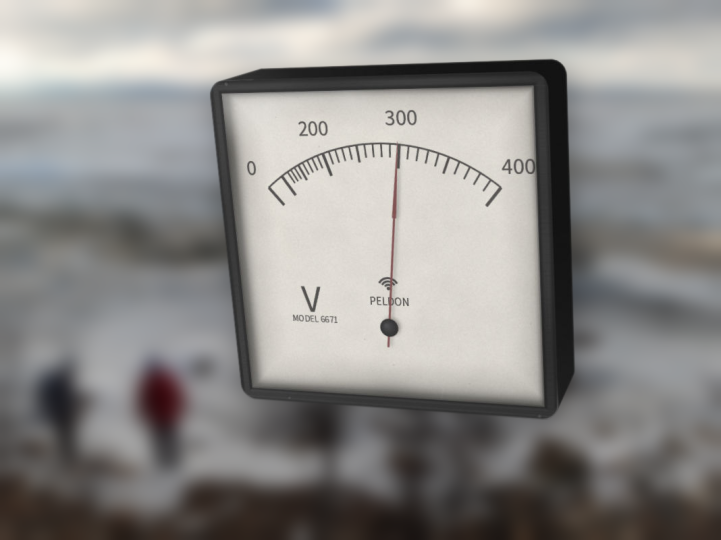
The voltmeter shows 300,V
